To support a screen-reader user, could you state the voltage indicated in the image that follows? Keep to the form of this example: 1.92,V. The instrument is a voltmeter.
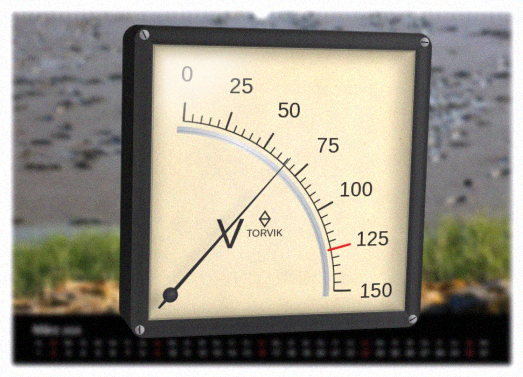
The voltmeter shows 65,V
